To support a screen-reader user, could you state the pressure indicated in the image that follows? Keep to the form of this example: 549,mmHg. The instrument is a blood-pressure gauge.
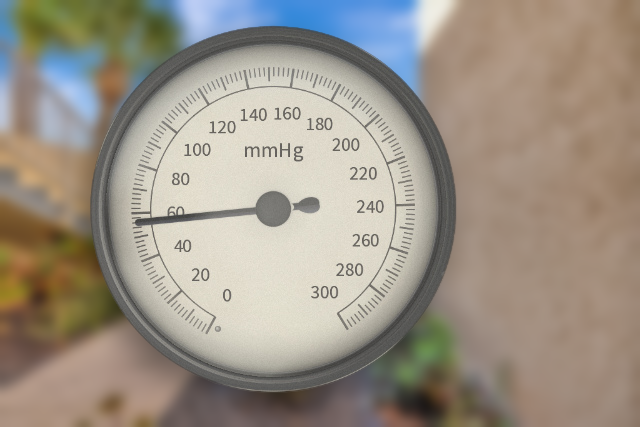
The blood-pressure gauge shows 56,mmHg
